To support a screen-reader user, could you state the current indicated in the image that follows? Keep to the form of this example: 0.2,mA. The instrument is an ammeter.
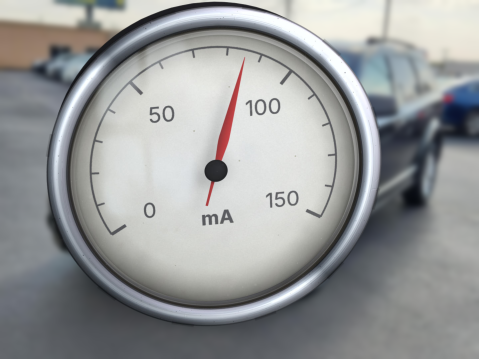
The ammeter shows 85,mA
